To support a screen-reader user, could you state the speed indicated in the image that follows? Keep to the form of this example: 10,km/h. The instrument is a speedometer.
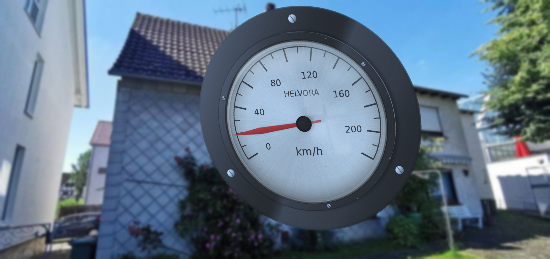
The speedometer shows 20,km/h
